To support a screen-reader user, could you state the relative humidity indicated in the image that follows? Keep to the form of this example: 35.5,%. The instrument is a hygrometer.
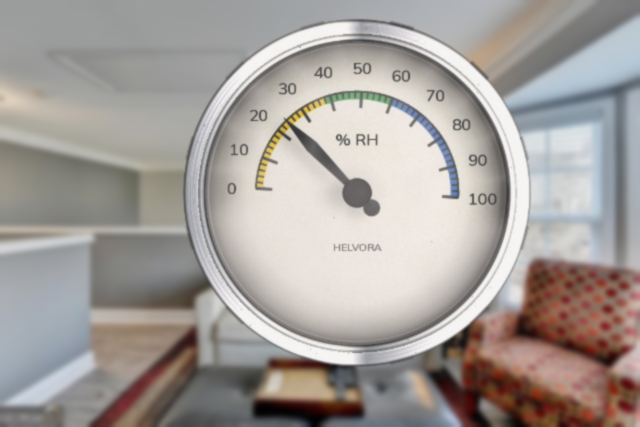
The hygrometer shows 24,%
